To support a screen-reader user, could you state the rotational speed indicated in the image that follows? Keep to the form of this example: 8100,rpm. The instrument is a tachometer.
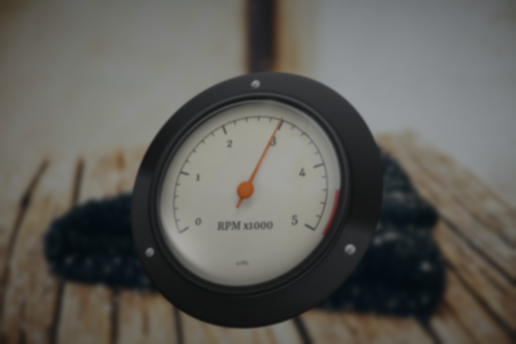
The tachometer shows 3000,rpm
